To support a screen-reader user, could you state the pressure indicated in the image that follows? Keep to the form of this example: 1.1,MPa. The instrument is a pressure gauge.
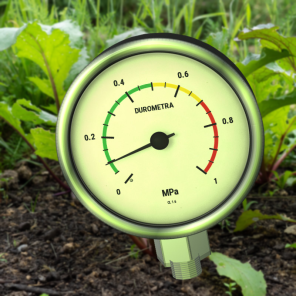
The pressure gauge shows 0.1,MPa
